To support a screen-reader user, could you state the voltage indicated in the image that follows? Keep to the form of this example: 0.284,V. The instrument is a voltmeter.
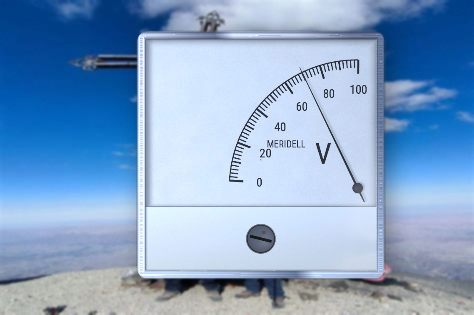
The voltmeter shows 70,V
